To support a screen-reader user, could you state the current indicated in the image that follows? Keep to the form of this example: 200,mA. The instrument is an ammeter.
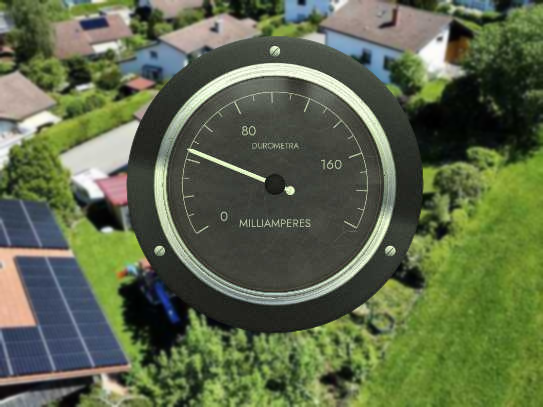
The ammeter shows 45,mA
